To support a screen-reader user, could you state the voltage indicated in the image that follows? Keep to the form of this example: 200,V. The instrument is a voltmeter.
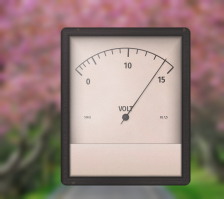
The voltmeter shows 14,V
